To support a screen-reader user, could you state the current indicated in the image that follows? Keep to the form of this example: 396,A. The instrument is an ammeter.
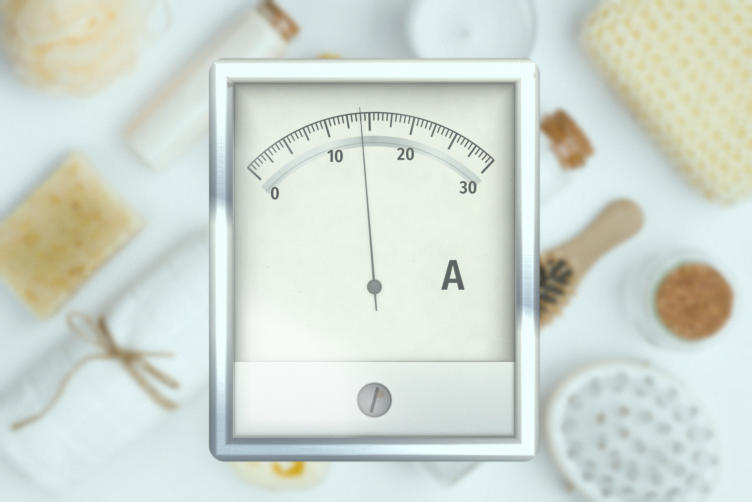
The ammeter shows 14,A
